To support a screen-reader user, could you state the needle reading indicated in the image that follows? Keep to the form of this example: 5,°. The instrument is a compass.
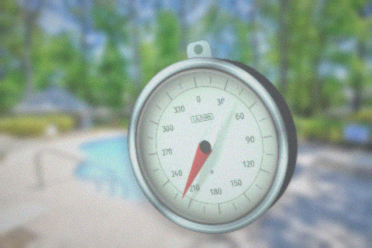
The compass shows 217.5,°
